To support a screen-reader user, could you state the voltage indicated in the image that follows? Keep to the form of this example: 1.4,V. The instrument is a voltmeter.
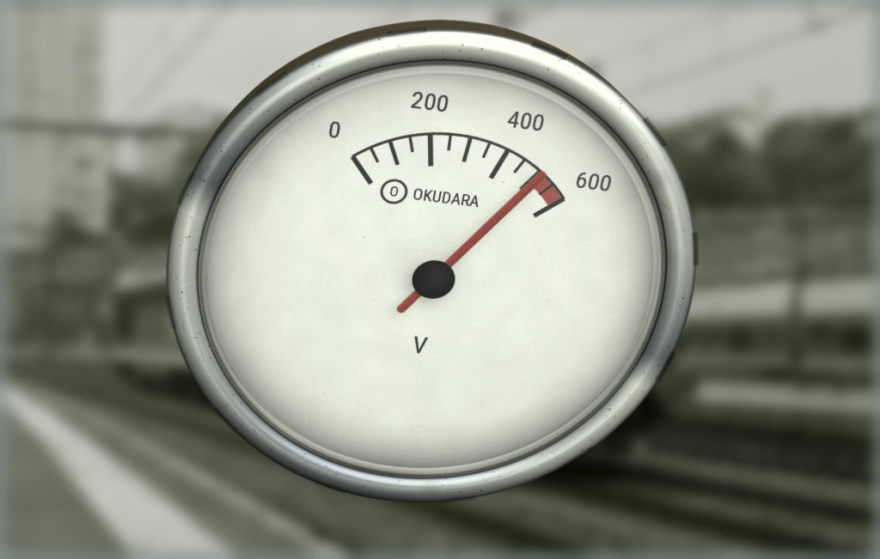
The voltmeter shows 500,V
